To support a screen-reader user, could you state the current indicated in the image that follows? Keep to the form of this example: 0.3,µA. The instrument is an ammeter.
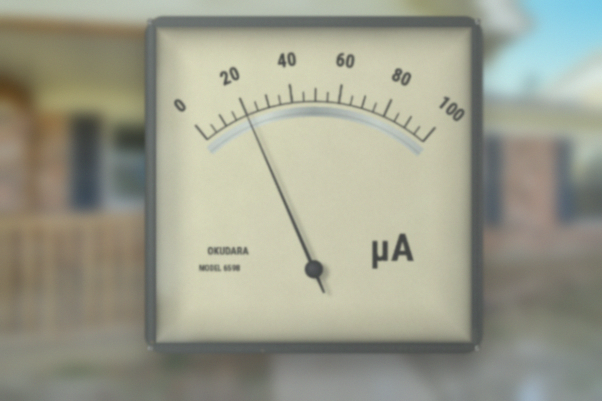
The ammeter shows 20,µA
